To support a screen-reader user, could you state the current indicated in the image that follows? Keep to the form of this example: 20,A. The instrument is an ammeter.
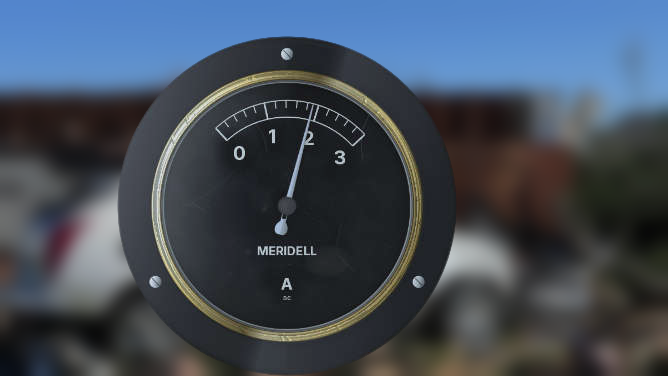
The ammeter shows 1.9,A
